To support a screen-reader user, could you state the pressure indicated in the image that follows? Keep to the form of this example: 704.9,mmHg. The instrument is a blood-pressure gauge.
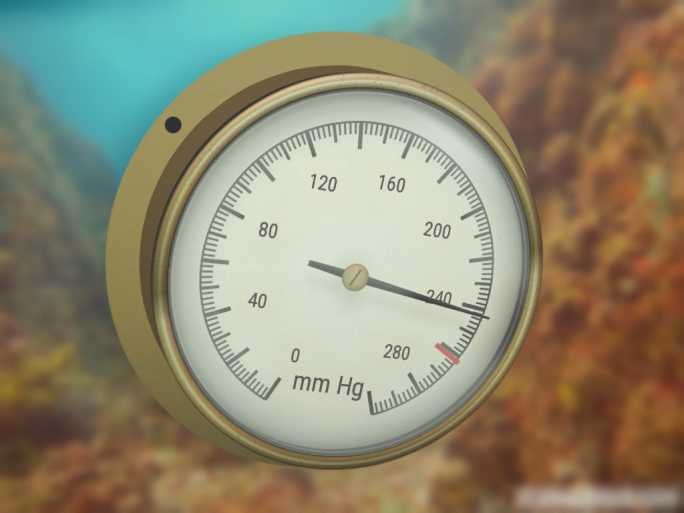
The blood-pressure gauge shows 242,mmHg
